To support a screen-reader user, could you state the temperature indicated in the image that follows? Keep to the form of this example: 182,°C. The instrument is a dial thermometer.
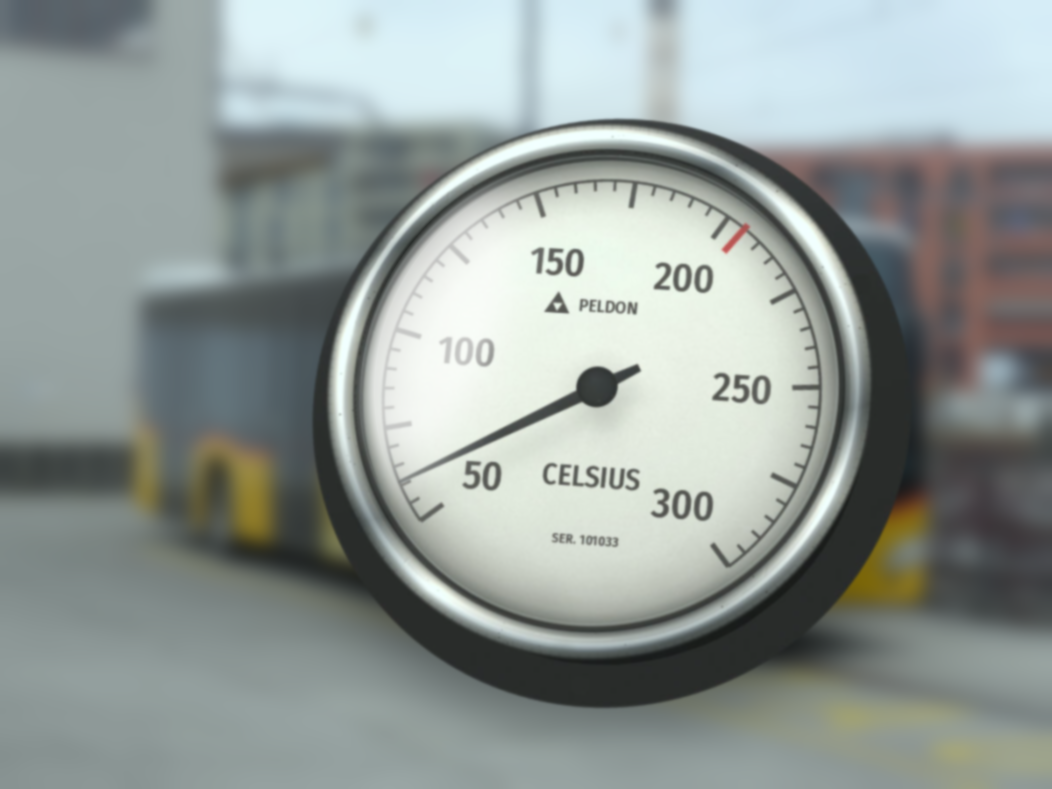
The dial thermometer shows 60,°C
